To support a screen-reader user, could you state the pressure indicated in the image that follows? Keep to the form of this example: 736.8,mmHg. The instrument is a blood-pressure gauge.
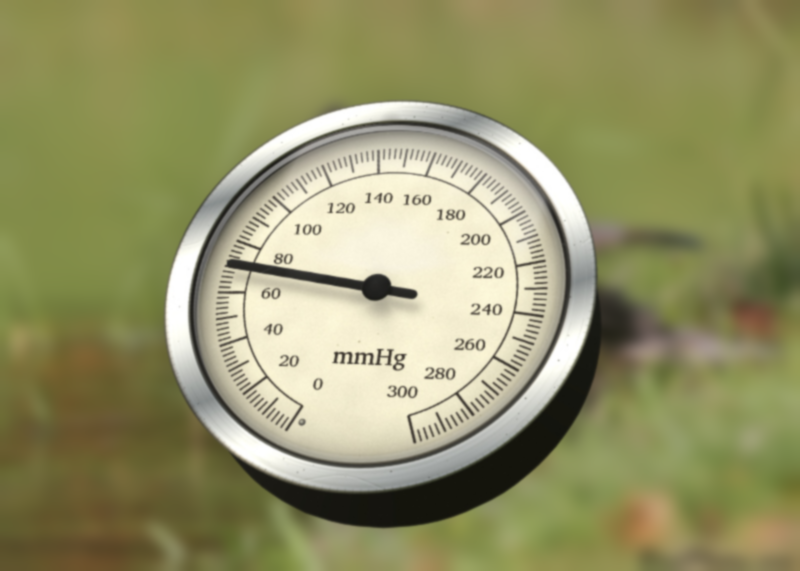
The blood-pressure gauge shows 70,mmHg
